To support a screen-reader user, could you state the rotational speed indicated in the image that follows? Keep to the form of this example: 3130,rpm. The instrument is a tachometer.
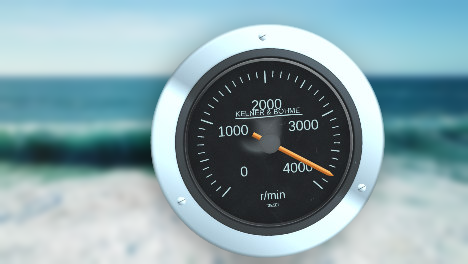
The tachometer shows 3800,rpm
